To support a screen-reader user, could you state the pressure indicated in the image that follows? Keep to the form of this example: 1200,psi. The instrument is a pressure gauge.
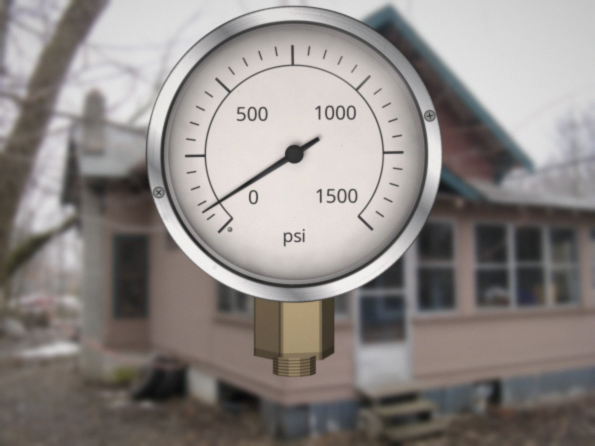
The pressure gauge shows 75,psi
